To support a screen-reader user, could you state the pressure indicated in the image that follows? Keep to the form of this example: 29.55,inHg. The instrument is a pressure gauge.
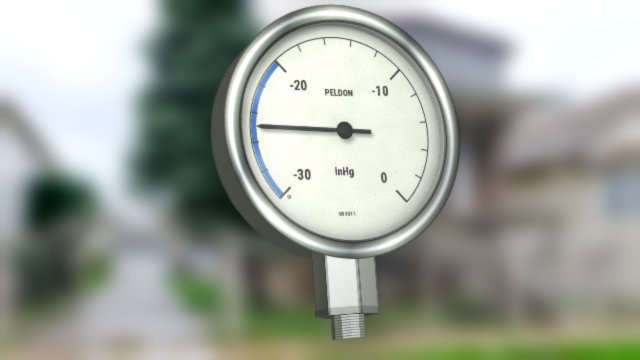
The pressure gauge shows -25,inHg
